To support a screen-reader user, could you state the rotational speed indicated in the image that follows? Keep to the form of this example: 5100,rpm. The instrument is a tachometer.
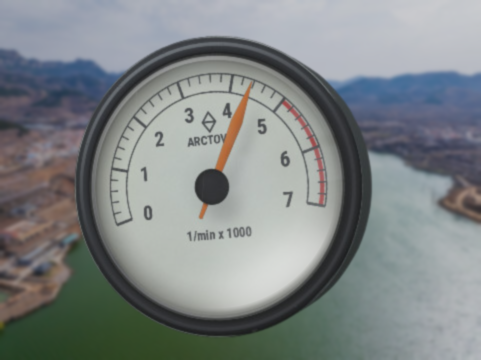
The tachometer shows 4400,rpm
